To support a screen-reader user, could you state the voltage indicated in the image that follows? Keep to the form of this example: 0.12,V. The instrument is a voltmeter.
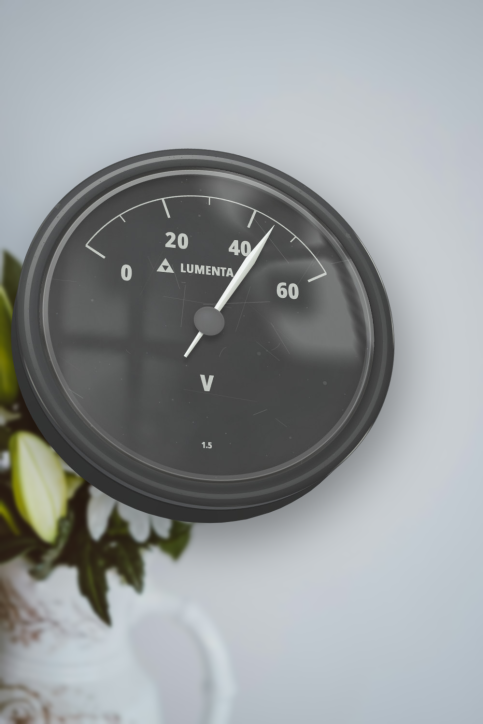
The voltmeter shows 45,V
